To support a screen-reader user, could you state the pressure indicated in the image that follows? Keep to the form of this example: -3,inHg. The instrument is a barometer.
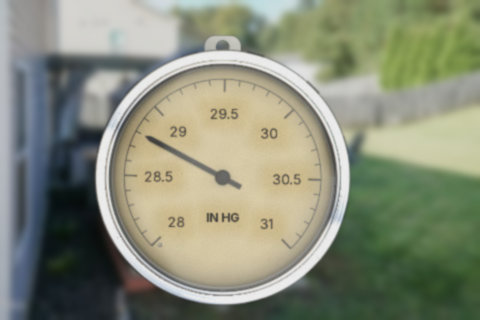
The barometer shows 28.8,inHg
